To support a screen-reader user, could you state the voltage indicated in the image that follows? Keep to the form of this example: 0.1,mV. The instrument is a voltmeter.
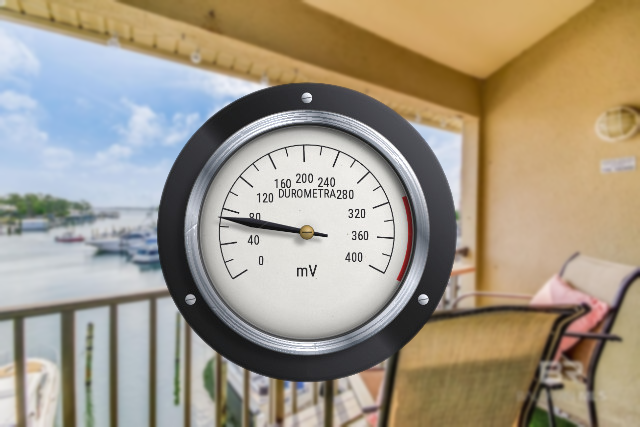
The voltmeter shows 70,mV
